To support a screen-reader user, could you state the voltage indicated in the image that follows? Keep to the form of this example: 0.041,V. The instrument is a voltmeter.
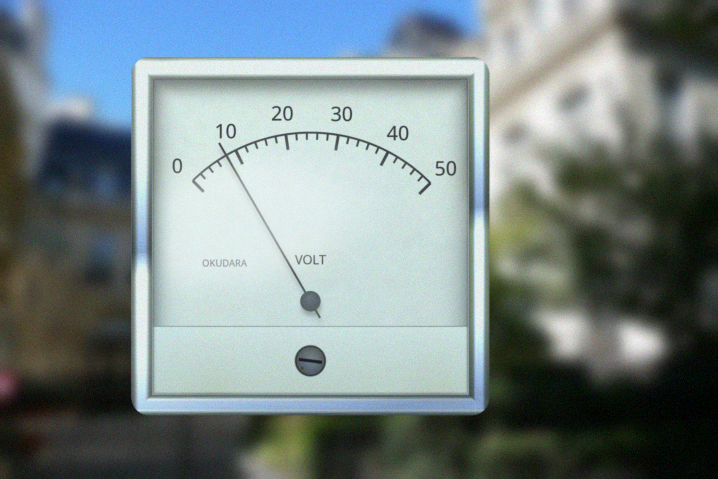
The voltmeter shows 8,V
